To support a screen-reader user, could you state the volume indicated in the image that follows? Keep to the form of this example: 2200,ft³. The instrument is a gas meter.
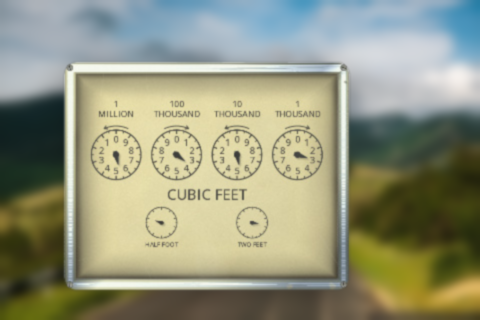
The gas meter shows 535300,ft³
